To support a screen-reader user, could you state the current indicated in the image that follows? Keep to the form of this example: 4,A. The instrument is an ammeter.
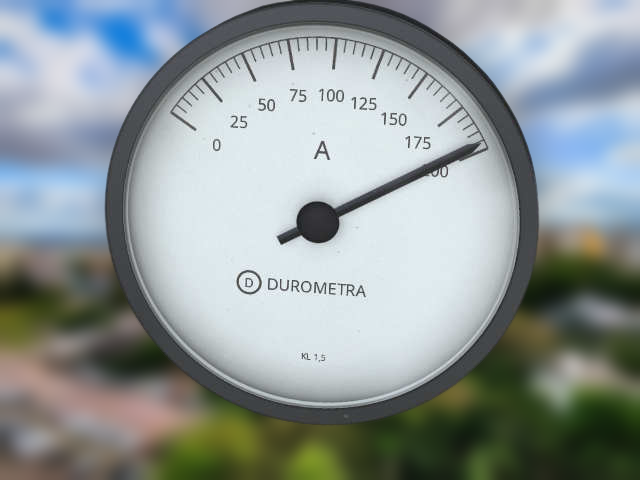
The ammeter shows 195,A
